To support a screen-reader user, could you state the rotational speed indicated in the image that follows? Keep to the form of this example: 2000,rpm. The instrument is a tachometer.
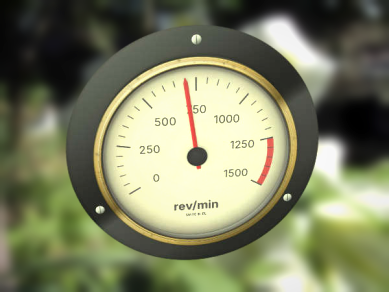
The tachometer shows 700,rpm
